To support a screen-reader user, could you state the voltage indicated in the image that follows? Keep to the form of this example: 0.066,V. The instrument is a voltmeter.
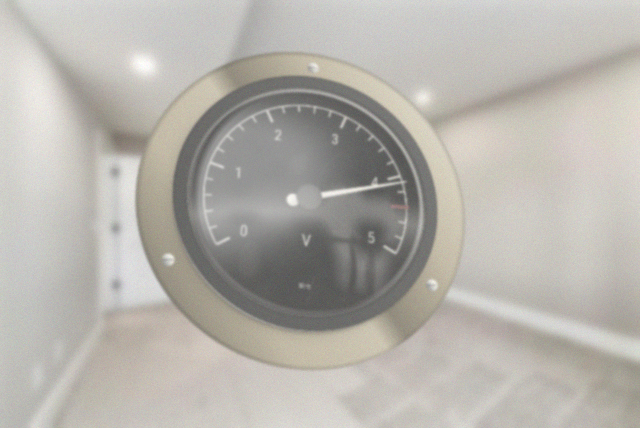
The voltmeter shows 4.1,V
